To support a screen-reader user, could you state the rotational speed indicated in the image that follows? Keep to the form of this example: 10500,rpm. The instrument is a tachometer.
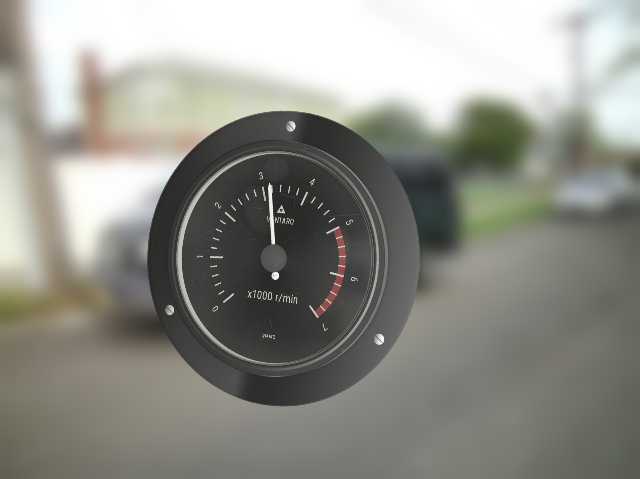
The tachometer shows 3200,rpm
